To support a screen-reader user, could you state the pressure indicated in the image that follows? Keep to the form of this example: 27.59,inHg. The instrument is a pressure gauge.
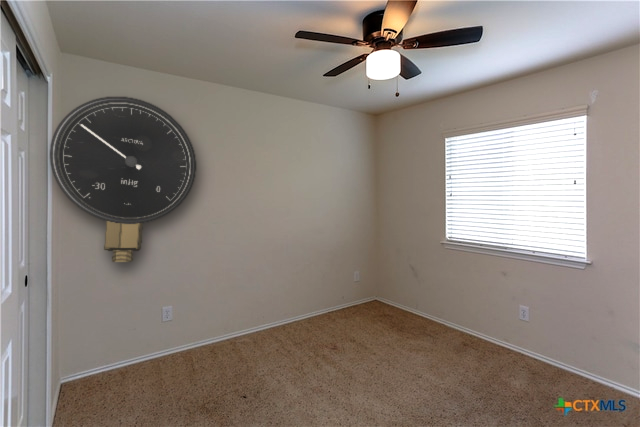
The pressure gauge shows -21,inHg
